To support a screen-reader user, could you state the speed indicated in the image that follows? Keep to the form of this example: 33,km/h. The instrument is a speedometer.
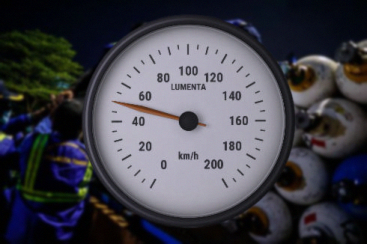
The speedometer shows 50,km/h
